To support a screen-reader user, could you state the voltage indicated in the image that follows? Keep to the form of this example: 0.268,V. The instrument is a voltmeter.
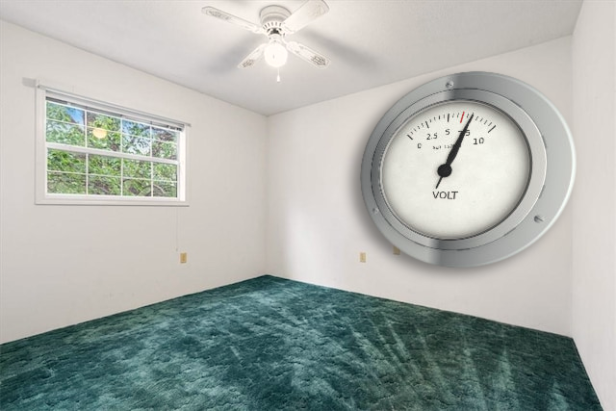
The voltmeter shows 7.5,V
